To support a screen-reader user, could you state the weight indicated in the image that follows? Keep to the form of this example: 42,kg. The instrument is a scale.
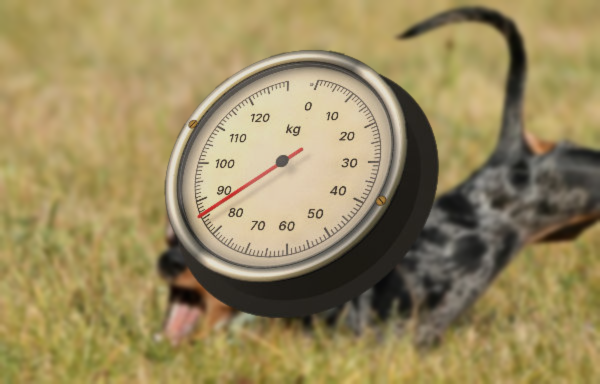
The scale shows 85,kg
